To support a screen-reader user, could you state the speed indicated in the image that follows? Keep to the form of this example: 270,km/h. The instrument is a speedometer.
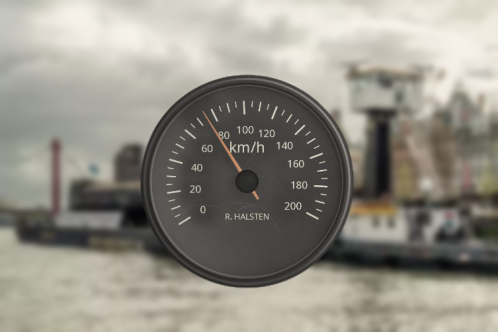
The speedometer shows 75,km/h
